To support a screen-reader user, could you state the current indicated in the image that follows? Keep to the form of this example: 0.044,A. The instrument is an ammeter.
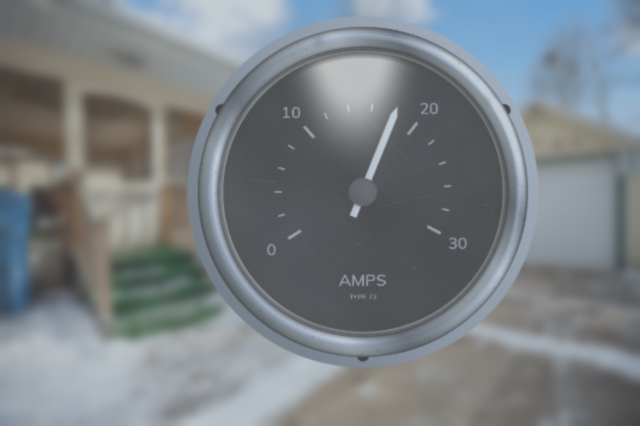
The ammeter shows 18,A
